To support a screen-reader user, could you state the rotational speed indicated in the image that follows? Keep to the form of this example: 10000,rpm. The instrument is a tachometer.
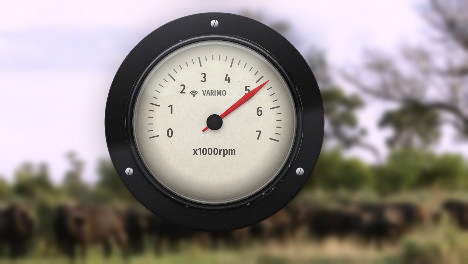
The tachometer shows 5200,rpm
